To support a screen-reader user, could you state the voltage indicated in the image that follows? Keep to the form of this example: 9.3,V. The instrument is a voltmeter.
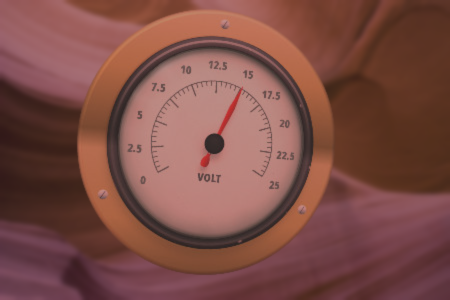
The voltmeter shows 15,V
